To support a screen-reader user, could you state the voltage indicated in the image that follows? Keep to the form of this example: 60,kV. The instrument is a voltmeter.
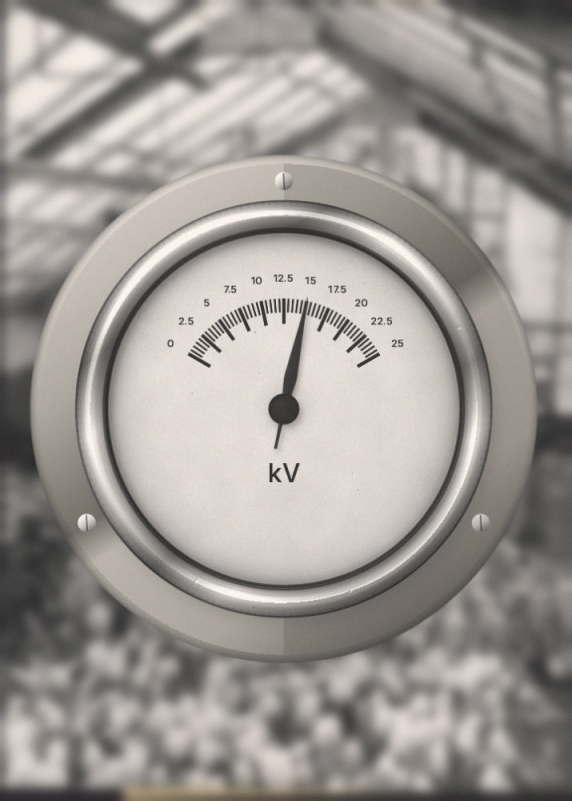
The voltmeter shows 15,kV
